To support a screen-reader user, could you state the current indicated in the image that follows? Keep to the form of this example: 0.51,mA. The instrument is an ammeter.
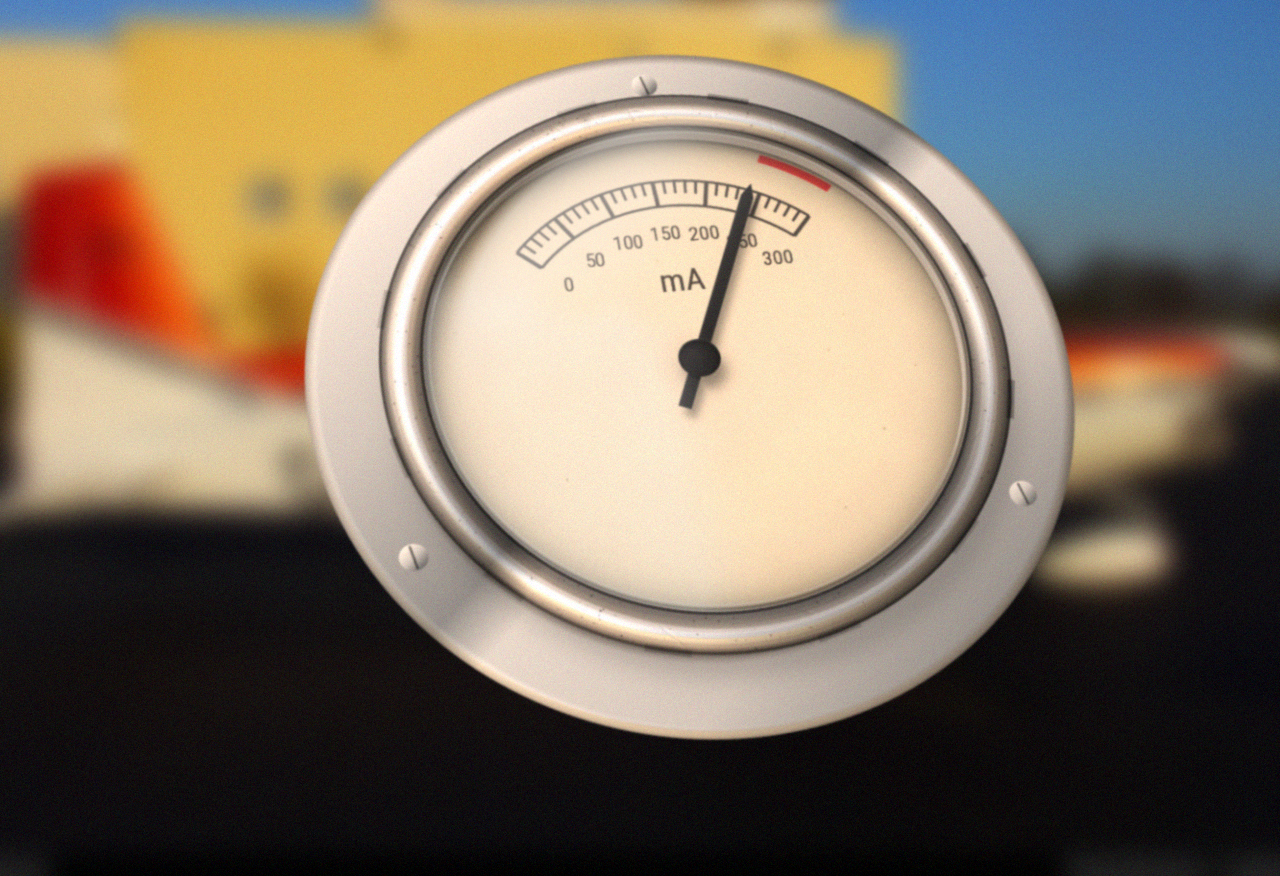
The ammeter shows 240,mA
